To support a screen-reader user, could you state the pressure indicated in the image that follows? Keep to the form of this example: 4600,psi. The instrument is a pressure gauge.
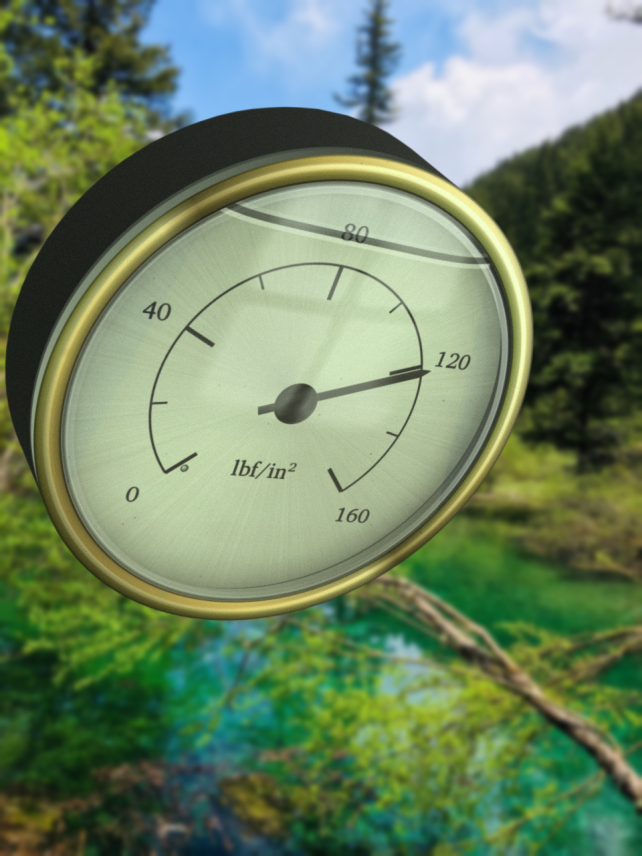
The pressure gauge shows 120,psi
